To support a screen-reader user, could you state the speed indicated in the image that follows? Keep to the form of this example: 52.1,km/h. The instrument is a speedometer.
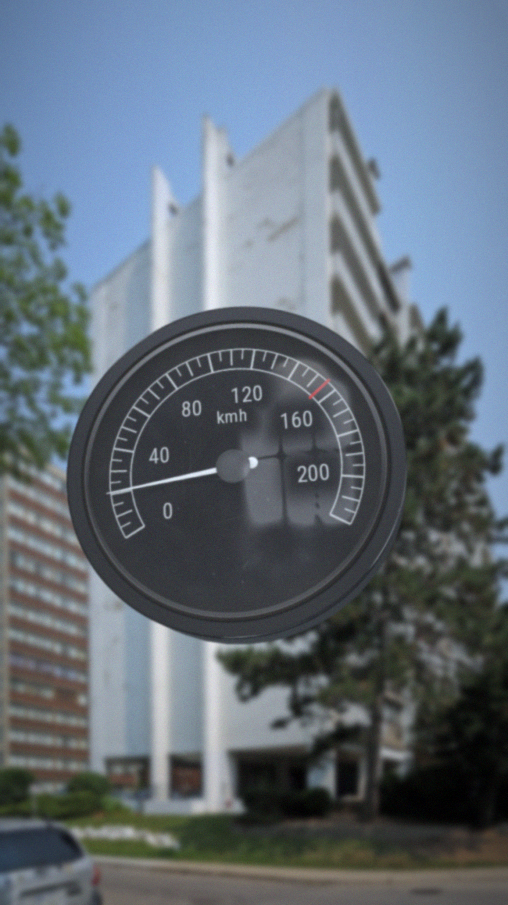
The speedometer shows 20,km/h
